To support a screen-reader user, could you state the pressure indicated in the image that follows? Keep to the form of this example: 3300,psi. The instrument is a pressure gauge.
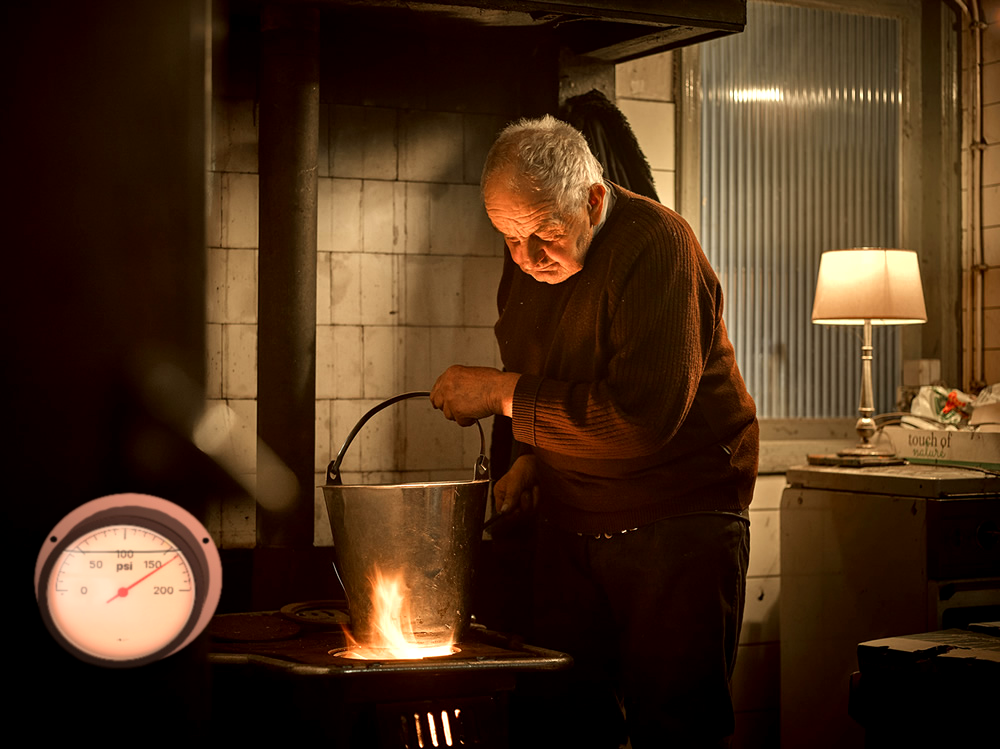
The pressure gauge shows 160,psi
